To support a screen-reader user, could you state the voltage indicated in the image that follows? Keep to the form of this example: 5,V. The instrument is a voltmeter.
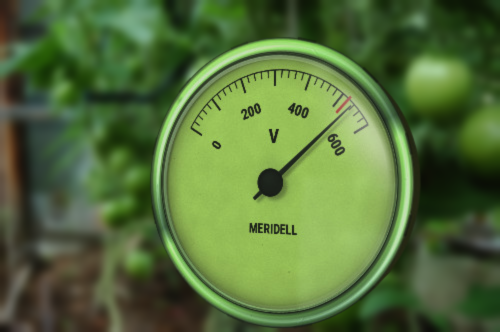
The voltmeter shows 540,V
